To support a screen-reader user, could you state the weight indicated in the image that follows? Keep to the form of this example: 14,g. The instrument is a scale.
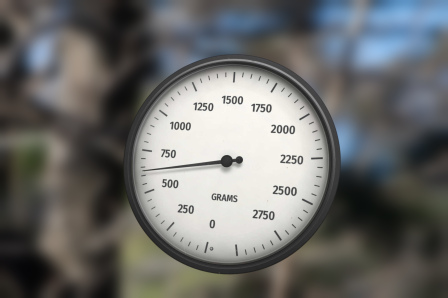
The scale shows 625,g
